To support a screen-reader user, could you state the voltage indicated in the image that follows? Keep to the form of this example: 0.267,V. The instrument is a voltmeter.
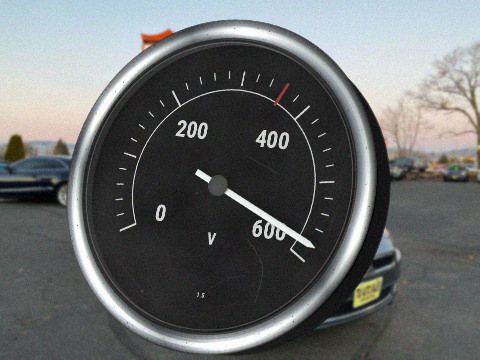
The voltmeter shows 580,V
